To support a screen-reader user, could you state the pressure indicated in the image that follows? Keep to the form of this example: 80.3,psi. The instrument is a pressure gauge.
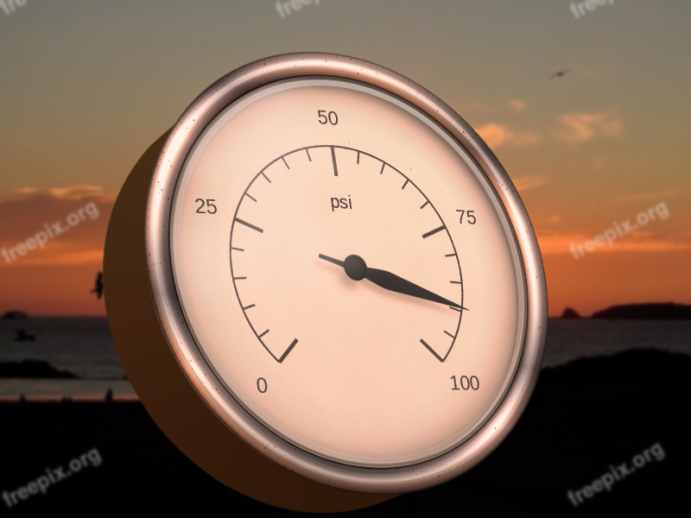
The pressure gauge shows 90,psi
